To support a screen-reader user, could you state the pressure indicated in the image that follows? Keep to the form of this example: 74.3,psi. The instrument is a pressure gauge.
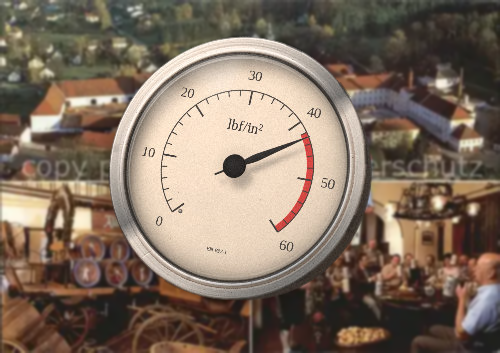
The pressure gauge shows 43,psi
